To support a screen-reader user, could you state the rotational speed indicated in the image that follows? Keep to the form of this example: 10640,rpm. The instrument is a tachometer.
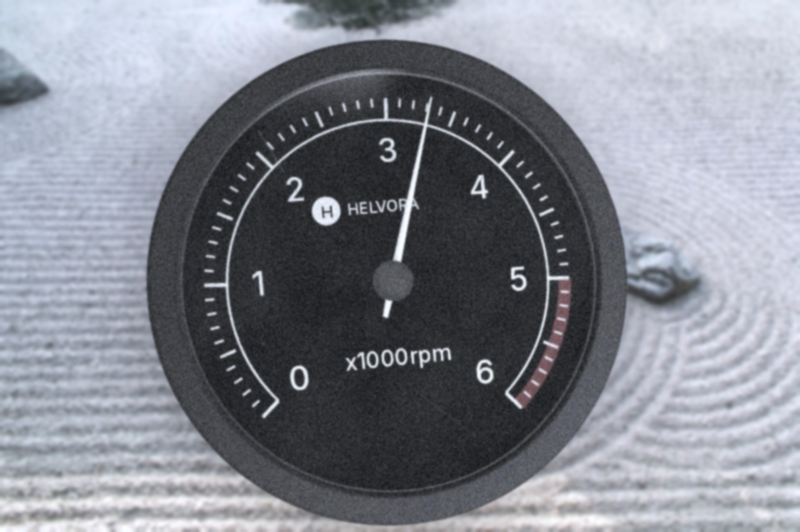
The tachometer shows 3300,rpm
